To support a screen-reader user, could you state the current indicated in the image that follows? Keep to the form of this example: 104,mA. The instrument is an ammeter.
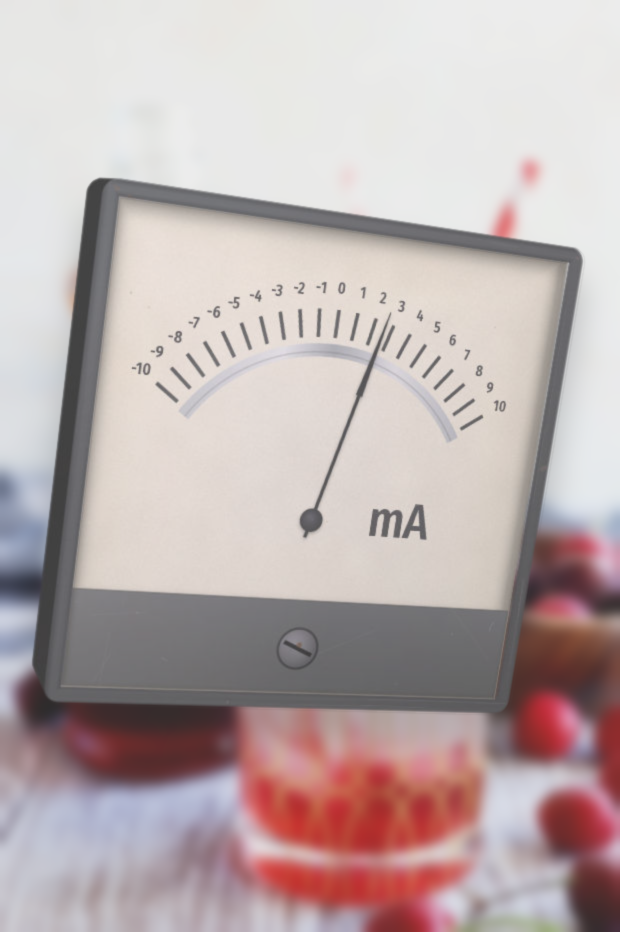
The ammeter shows 2.5,mA
